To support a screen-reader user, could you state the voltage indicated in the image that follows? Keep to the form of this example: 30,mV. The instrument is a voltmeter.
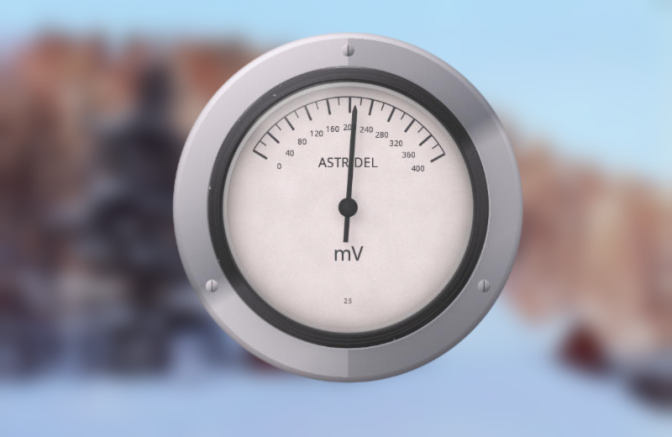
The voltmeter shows 210,mV
